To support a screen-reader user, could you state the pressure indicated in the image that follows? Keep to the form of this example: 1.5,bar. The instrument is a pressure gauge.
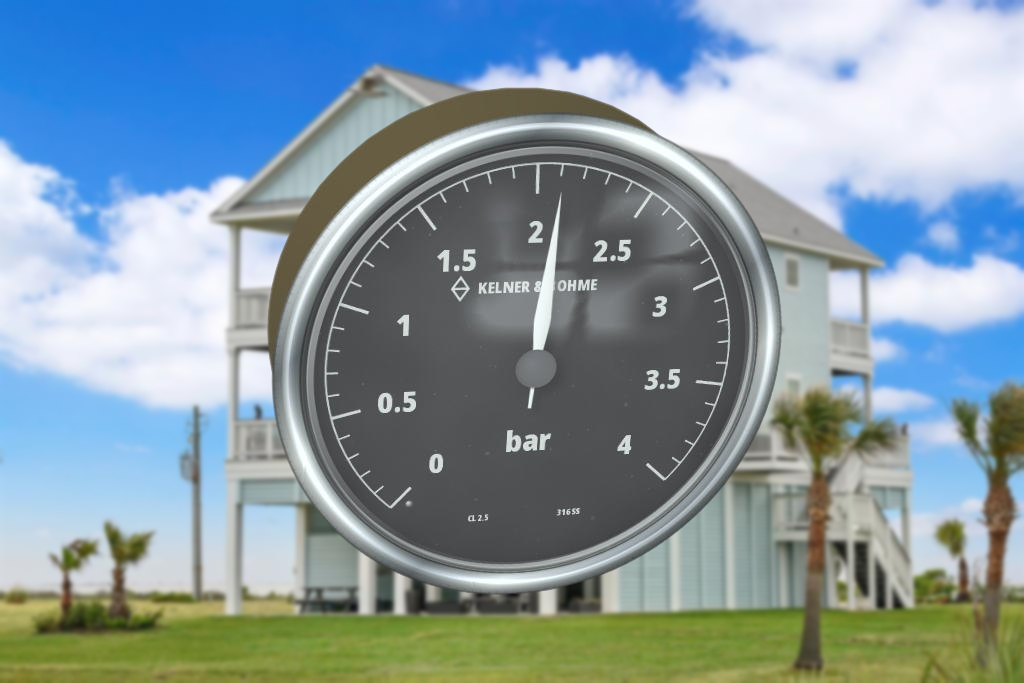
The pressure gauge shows 2.1,bar
